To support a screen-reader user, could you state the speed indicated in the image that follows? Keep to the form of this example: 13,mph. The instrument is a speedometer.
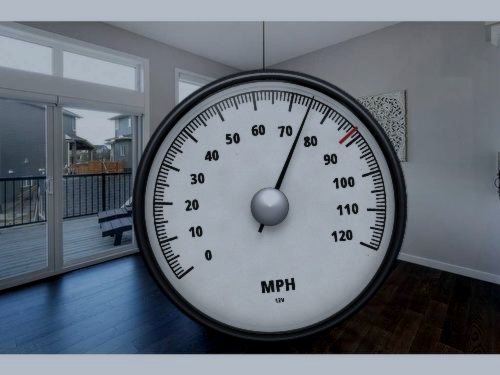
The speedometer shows 75,mph
